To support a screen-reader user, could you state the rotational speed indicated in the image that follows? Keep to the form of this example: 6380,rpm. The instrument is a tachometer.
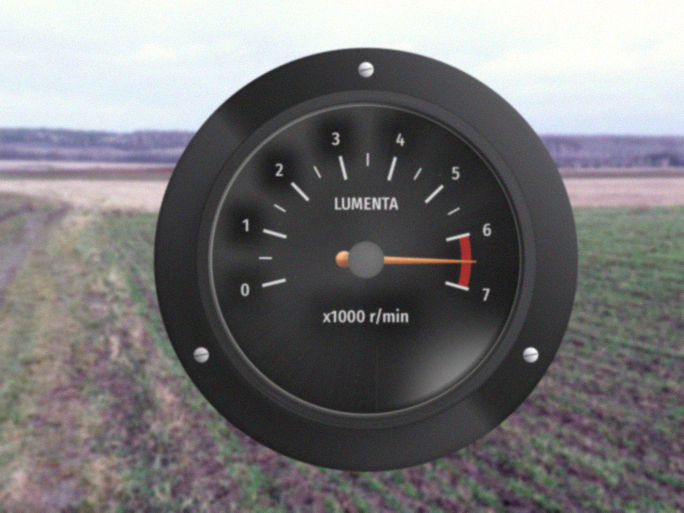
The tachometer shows 6500,rpm
